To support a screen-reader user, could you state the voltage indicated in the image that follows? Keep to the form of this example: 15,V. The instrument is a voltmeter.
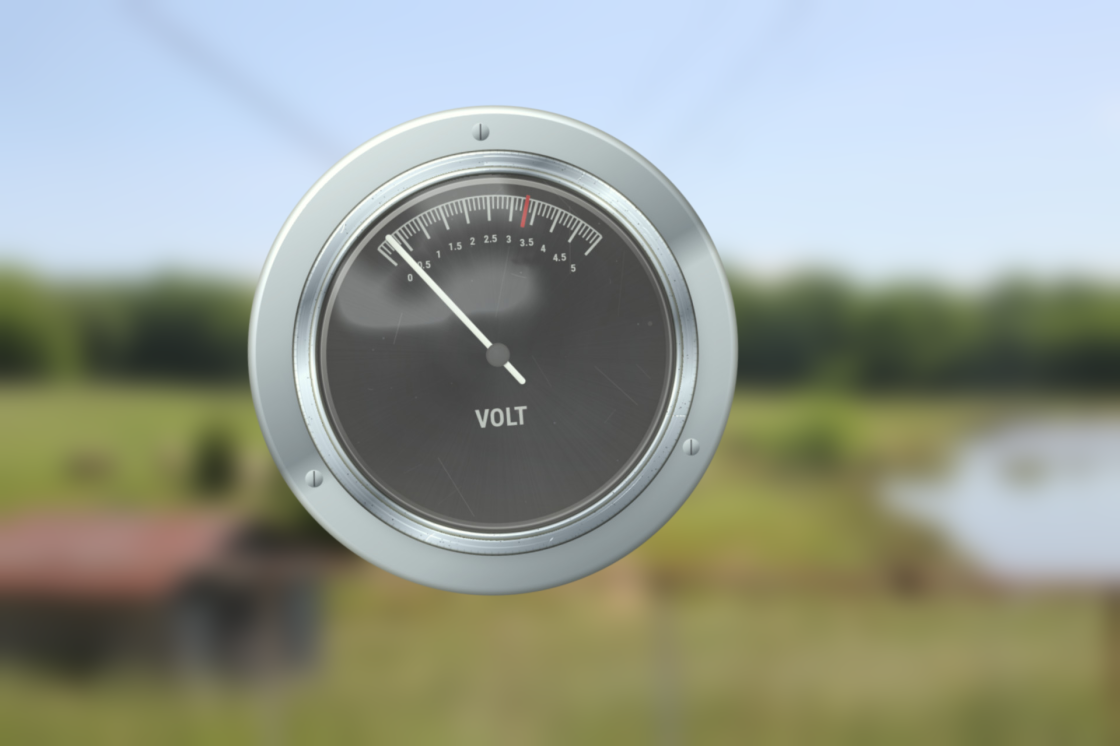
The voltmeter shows 0.3,V
